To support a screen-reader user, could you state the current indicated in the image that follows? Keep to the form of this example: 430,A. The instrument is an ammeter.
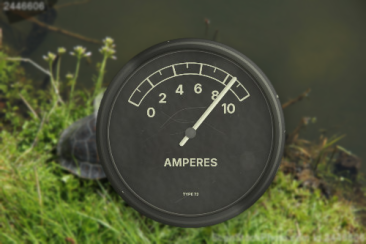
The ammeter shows 8.5,A
